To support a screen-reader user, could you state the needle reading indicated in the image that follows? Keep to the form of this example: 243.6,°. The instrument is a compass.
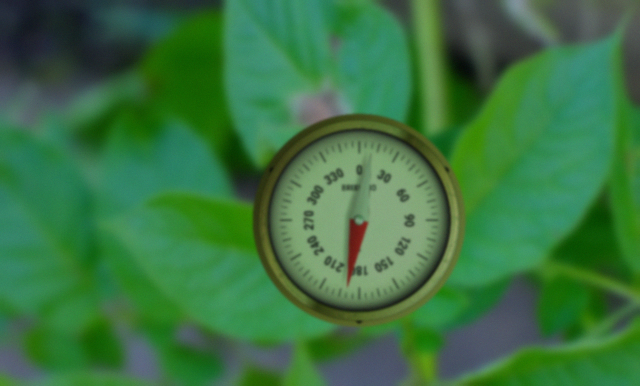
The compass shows 190,°
